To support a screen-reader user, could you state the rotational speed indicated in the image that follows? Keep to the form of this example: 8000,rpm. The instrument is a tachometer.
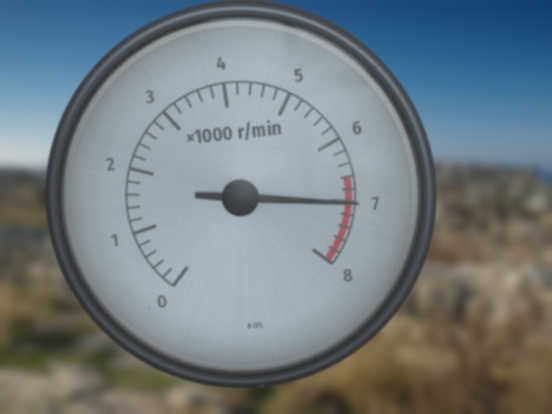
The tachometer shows 7000,rpm
